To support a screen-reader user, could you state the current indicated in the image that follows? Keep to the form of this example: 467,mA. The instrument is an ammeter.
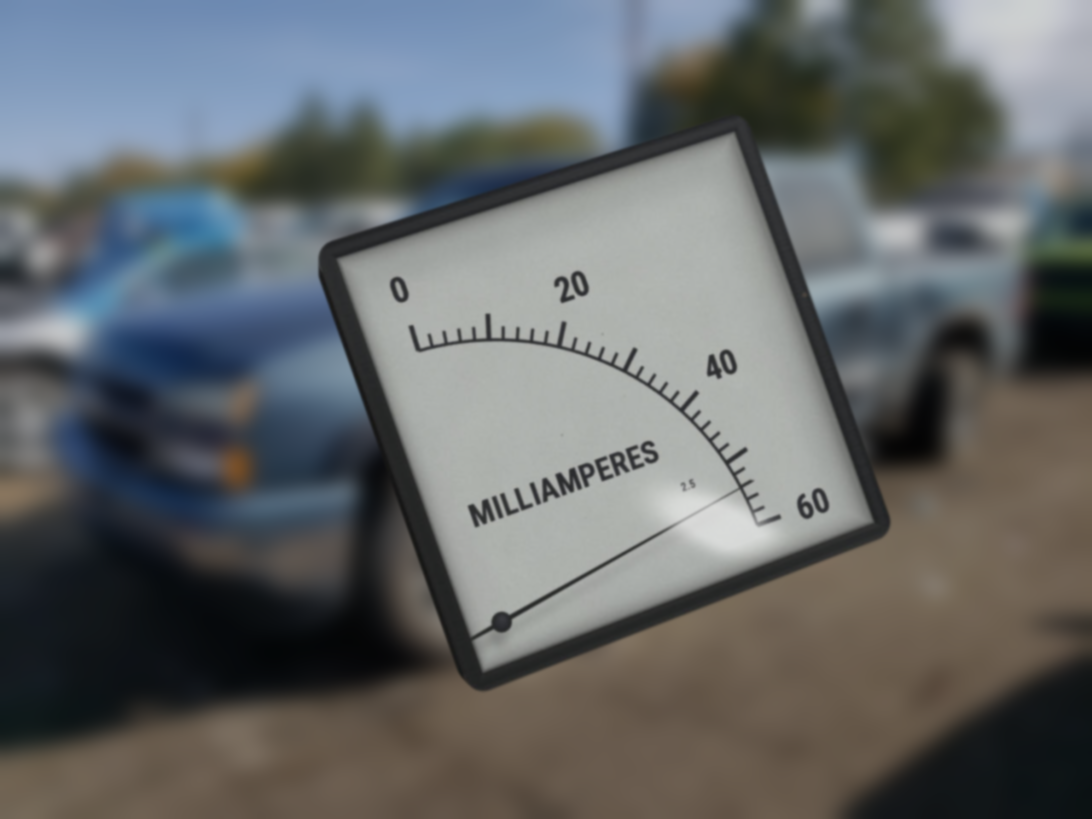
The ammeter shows 54,mA
